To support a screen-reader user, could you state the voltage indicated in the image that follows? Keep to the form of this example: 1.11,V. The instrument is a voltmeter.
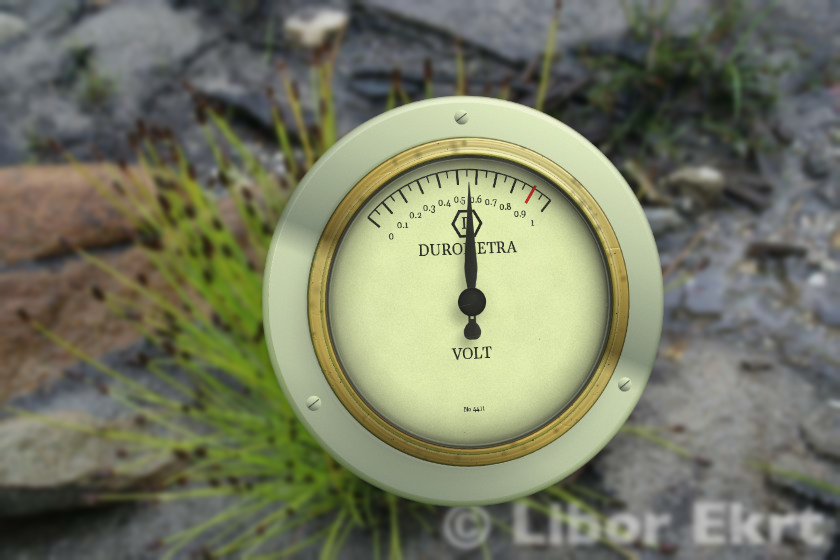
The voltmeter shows 0.55,V
